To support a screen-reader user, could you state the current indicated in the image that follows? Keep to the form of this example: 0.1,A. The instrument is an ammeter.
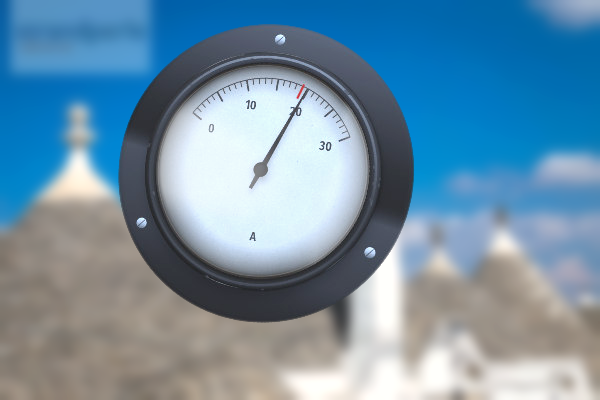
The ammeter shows 20,A
